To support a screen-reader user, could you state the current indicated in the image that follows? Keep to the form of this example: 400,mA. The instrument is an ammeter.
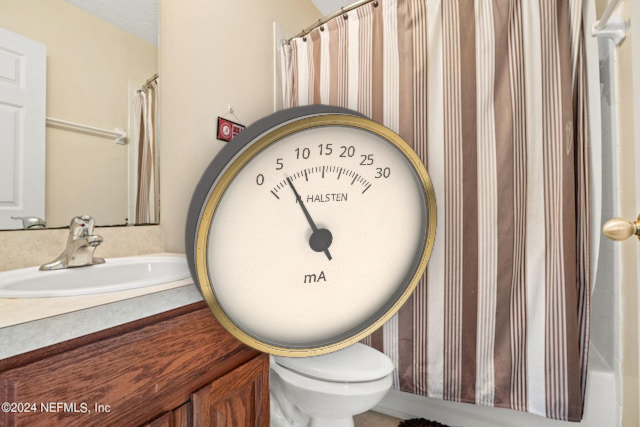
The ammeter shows 5,mA
